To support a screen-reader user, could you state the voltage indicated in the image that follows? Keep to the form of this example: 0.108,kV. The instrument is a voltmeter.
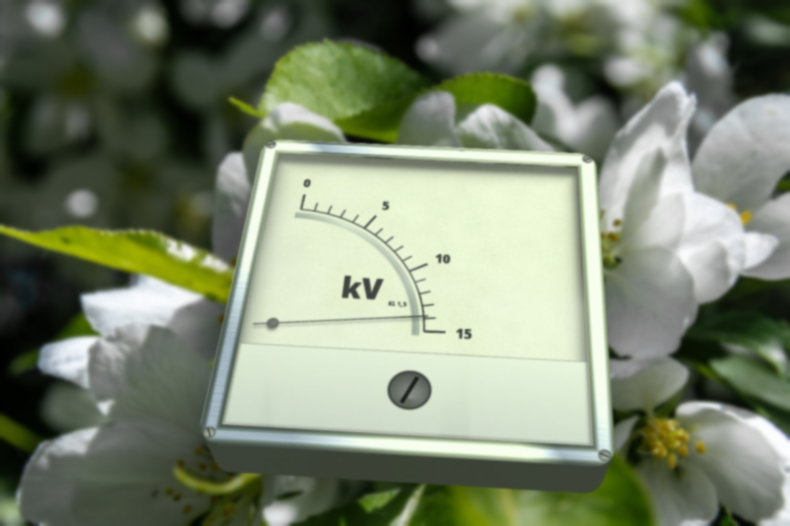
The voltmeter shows 14,kV
